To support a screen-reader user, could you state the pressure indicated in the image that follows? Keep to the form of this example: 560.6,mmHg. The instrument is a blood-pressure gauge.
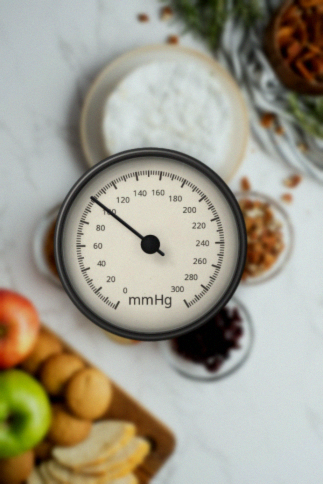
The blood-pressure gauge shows 100,mmHg
